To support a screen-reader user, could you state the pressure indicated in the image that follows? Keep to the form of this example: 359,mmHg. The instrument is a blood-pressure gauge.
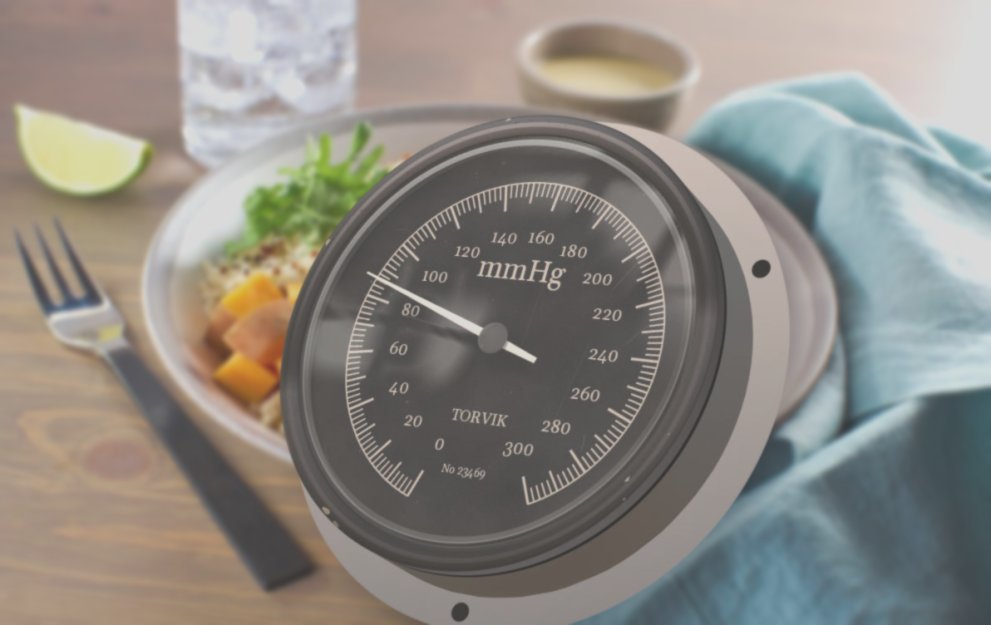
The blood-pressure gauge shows 86,mmHg
